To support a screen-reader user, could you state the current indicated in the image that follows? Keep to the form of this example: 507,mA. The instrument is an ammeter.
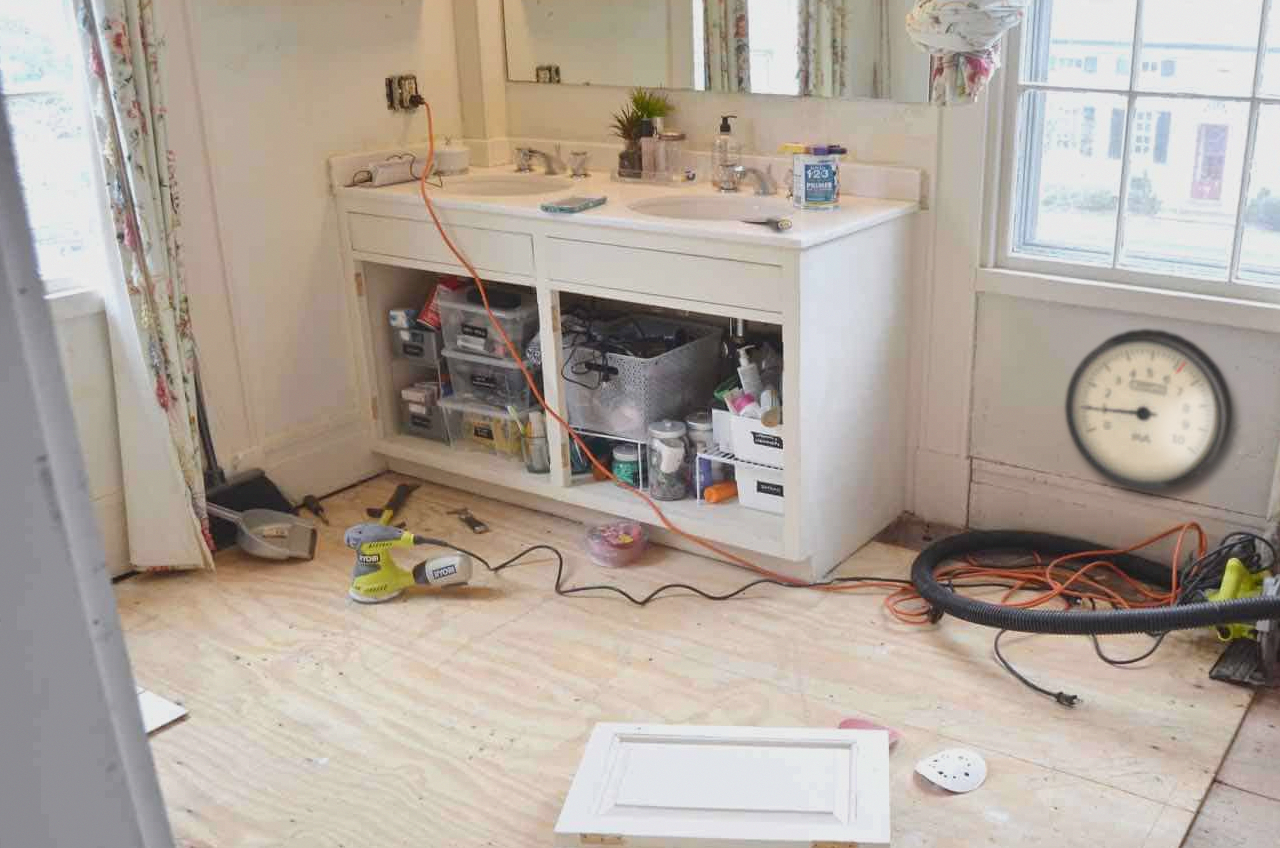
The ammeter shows 1,mA
